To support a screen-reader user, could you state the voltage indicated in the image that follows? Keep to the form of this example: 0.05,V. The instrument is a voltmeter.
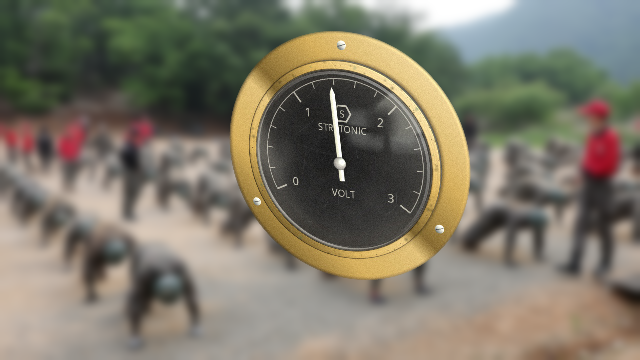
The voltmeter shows 1.4,V
